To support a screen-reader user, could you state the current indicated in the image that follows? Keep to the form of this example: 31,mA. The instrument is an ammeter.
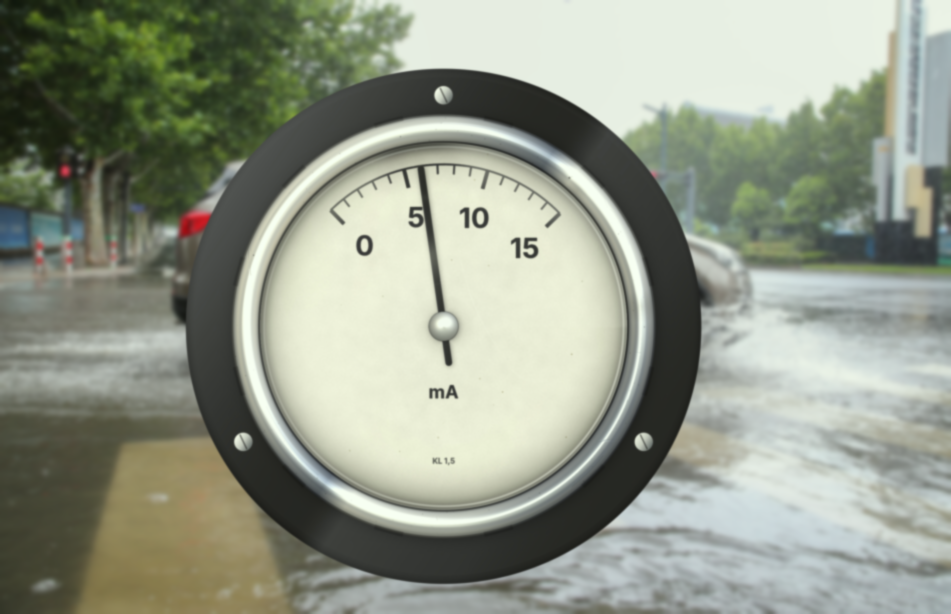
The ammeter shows 6,mA
